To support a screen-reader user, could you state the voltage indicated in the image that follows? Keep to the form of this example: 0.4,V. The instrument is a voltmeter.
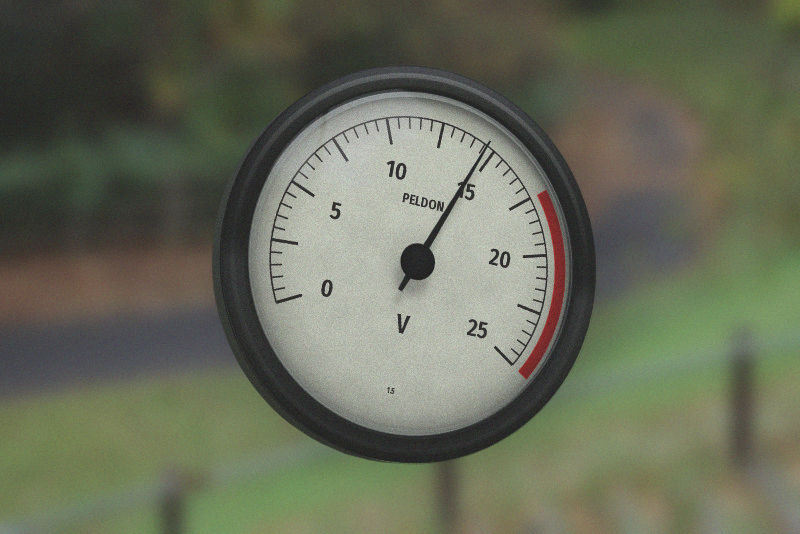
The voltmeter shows 14.5,V
